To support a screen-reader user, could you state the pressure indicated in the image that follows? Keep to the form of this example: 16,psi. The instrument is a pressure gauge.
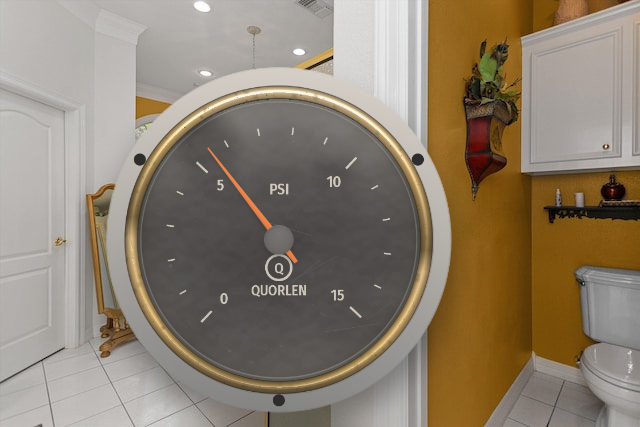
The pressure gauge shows 5.5,psi
